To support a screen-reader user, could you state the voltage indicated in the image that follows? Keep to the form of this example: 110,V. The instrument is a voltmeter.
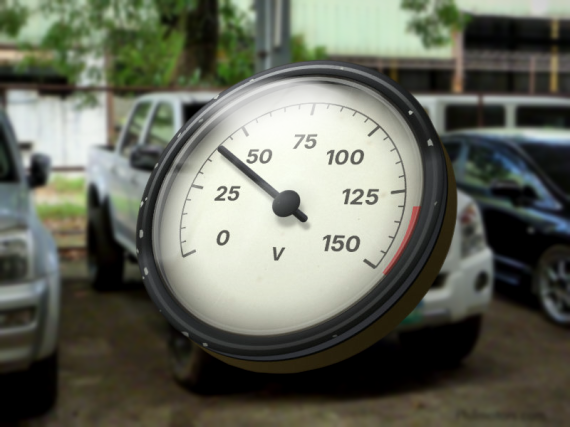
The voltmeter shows 40,V
